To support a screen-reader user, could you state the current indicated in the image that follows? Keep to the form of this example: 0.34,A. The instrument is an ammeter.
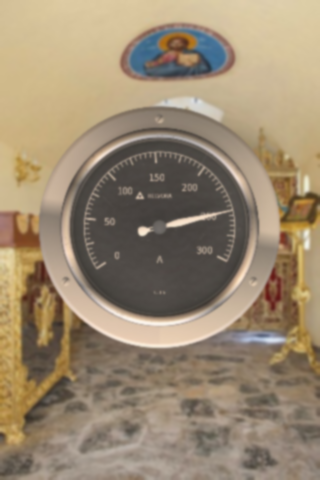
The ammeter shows 250,A
